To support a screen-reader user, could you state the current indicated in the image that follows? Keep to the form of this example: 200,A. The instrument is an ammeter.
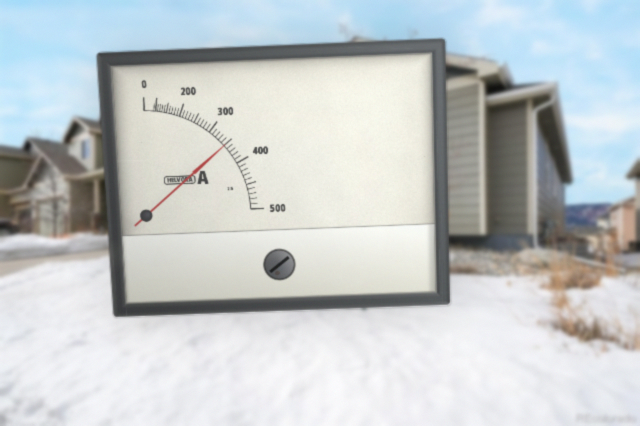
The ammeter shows 350,A
